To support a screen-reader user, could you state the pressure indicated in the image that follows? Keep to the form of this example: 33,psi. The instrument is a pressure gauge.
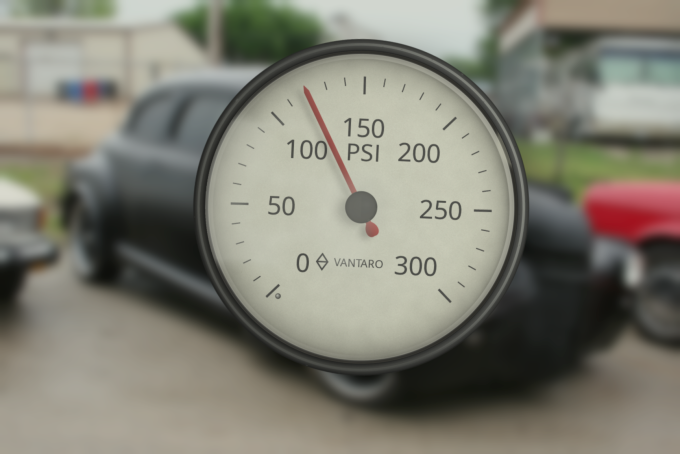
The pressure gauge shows 120,psi
